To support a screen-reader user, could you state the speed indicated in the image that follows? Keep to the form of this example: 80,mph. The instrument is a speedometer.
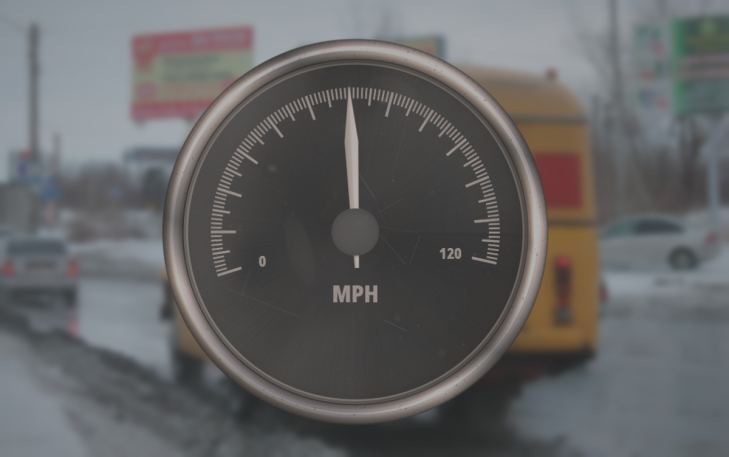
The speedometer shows 60,mph
